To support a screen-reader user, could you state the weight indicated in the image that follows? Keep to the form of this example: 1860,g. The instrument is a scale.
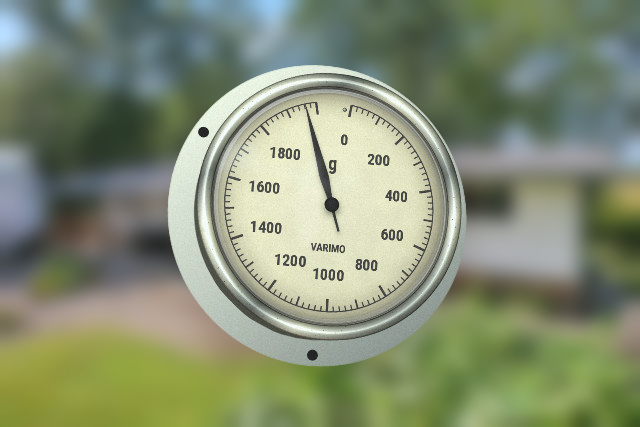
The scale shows 1960,g
